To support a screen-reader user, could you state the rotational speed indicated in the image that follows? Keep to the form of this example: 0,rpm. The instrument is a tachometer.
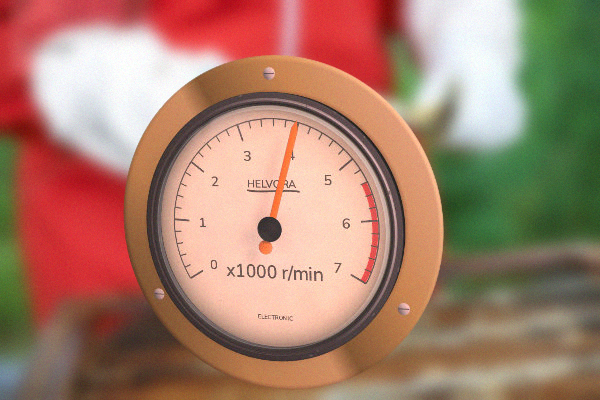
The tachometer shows 4000,rpm
